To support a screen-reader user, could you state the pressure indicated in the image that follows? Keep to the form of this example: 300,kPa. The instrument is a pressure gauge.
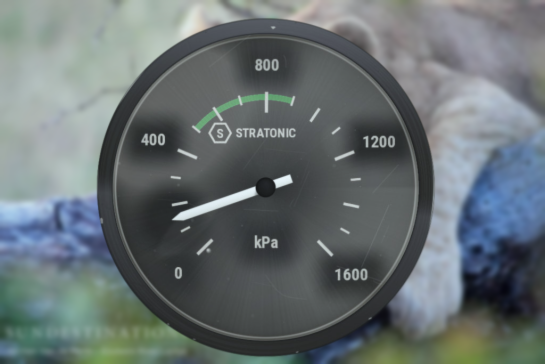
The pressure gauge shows 150,kPa
